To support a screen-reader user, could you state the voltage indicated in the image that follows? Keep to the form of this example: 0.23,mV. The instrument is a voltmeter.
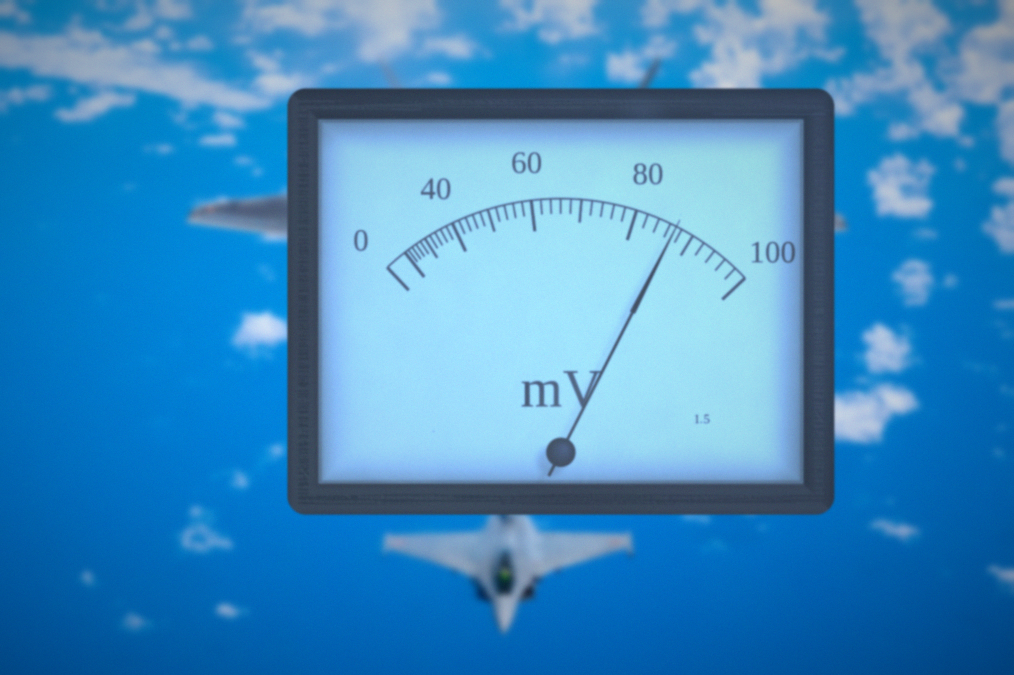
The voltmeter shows 87,mV
